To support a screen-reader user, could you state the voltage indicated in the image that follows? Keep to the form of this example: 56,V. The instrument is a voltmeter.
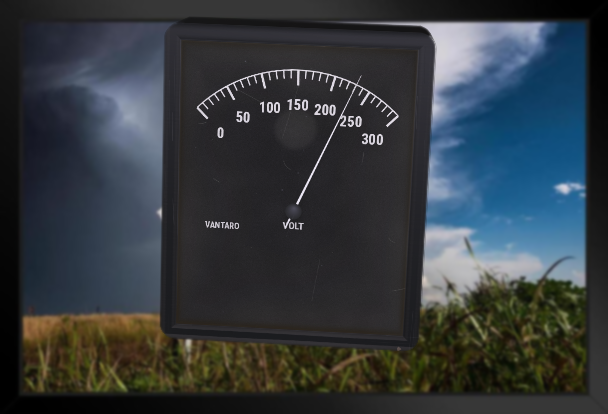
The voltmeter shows 230,V
